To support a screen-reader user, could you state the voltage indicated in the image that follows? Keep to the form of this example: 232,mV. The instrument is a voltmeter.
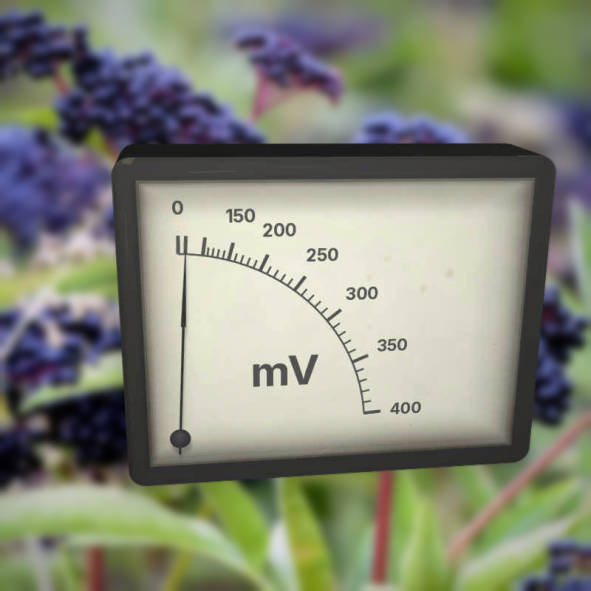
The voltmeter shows 50,mV
